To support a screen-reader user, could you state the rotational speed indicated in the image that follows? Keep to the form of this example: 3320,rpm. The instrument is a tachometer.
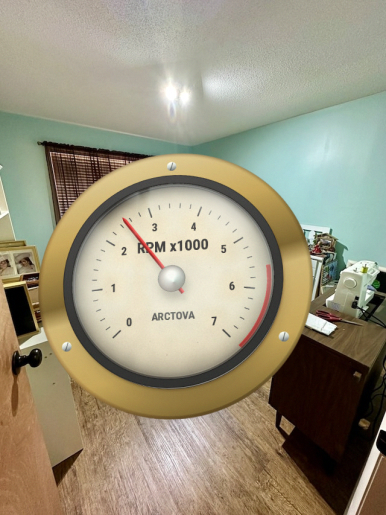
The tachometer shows 2500,rpm
